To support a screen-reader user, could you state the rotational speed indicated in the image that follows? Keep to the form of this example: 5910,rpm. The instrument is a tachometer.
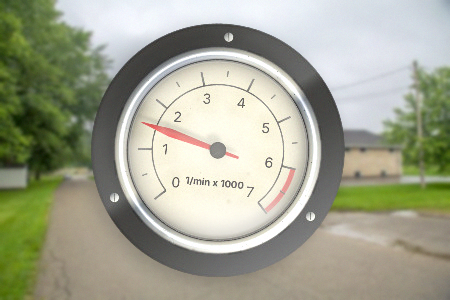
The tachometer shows 1500,rpm
